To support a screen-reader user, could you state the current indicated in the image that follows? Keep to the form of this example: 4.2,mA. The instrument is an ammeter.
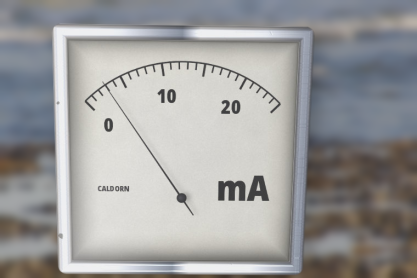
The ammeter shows 3,mA
